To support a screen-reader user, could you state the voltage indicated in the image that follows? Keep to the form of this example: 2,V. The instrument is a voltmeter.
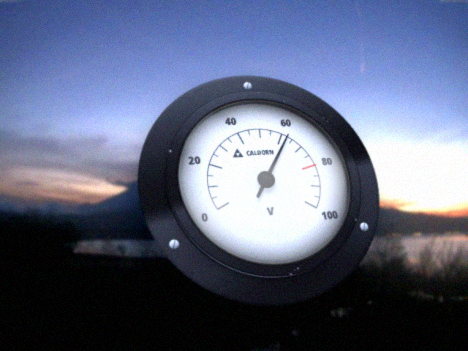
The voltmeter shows 62.5,V
